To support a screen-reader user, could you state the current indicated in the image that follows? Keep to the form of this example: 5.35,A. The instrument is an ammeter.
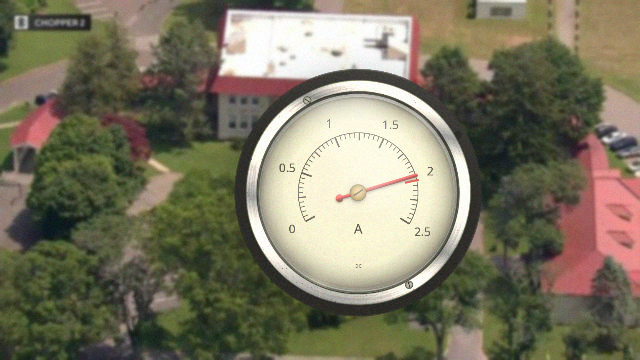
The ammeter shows 2,A
